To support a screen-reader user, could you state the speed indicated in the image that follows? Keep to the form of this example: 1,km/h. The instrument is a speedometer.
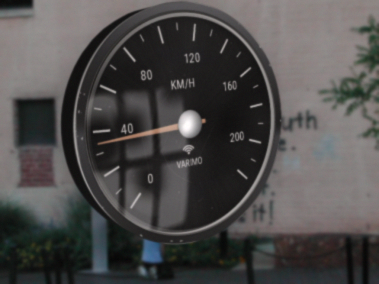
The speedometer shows 35,km/h
